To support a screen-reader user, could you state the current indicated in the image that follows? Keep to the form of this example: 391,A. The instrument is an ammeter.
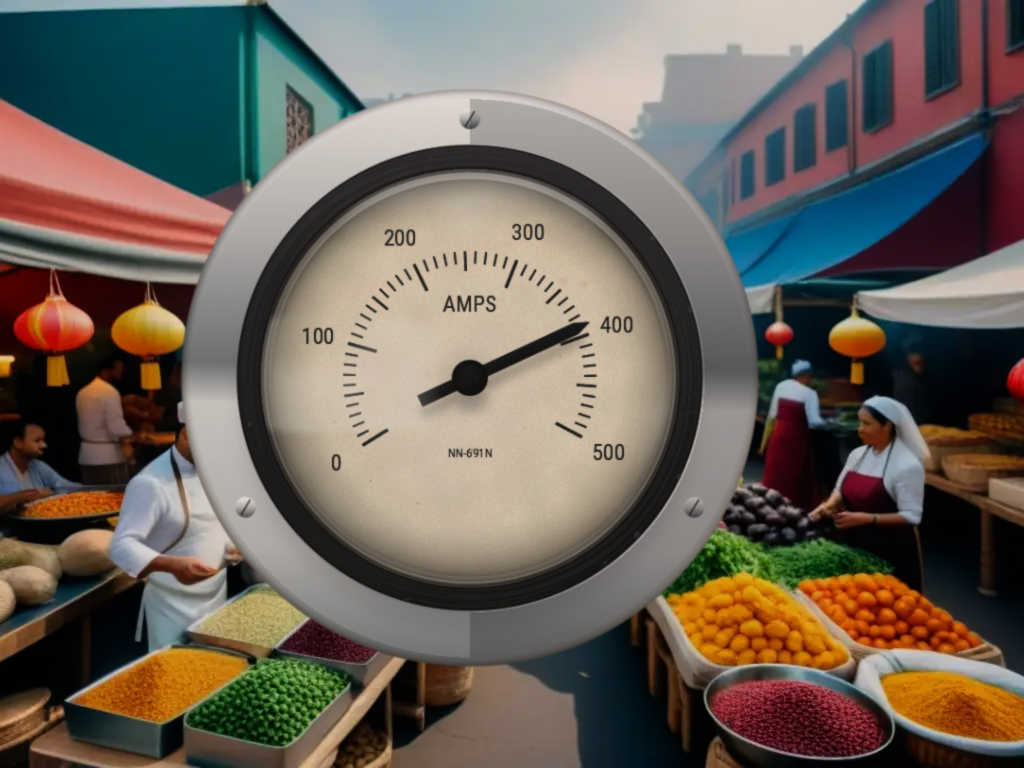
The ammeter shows 390,A
